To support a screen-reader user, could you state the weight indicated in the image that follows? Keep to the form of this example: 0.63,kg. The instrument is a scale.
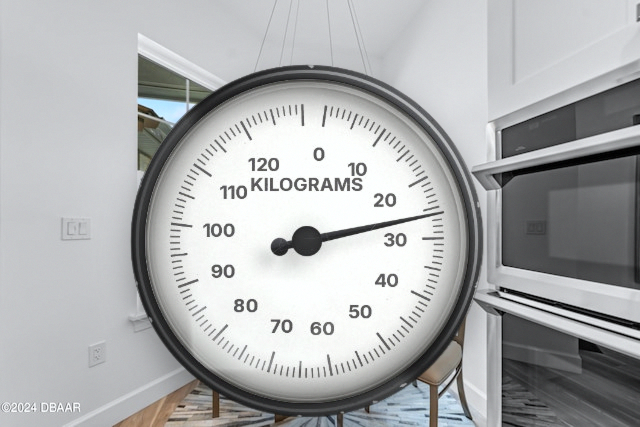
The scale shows 26,kg
